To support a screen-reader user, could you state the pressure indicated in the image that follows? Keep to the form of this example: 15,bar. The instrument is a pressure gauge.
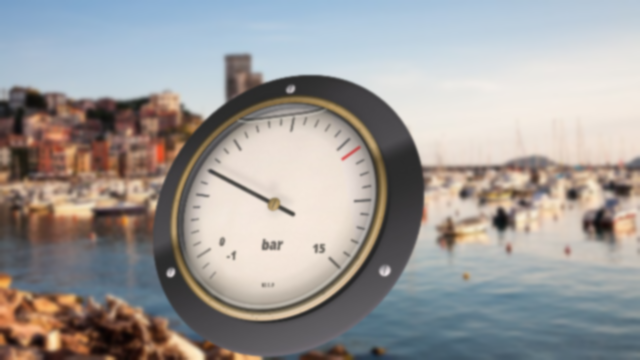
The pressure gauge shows 3.5,bar
